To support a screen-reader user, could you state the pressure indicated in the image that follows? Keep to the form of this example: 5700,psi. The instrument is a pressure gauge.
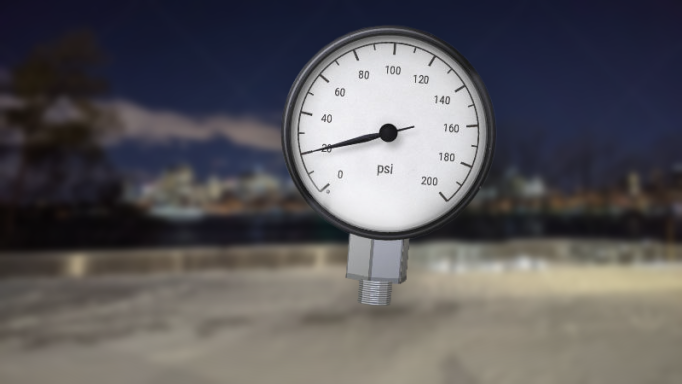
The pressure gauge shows 20,psi
